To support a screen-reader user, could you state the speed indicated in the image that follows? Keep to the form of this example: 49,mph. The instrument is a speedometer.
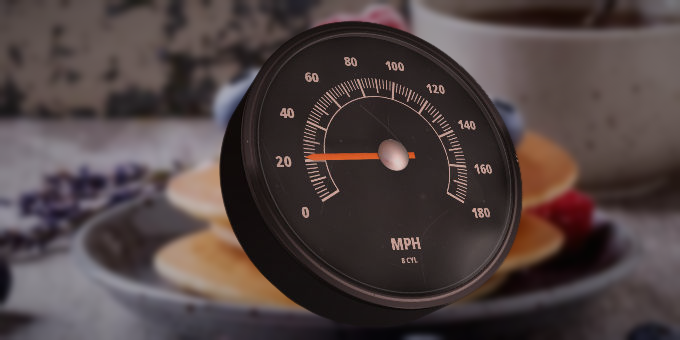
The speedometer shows 20,mph
